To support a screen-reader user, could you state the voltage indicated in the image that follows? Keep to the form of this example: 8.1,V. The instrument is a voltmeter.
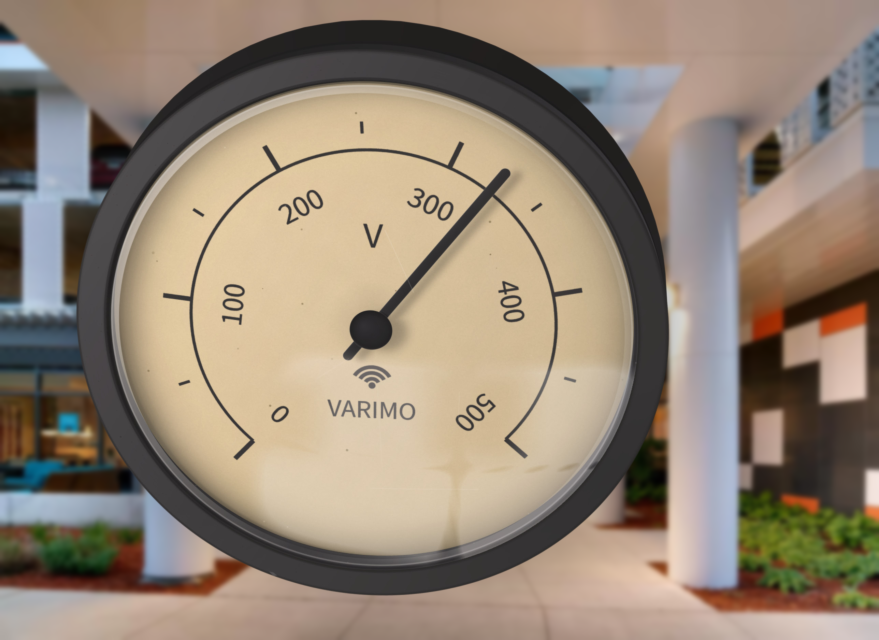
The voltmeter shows 325,V
